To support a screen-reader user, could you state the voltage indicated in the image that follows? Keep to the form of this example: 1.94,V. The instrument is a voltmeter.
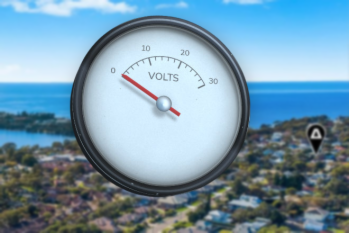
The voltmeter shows 0,V
